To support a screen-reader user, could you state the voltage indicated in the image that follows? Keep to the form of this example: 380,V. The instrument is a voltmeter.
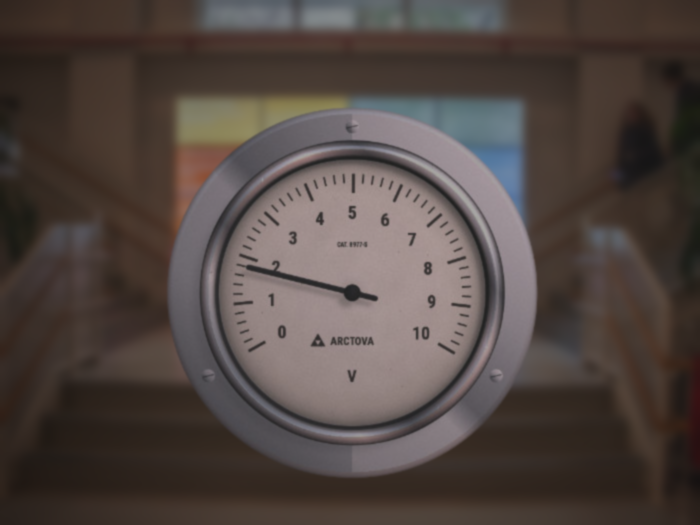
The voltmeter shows 1.8,V
